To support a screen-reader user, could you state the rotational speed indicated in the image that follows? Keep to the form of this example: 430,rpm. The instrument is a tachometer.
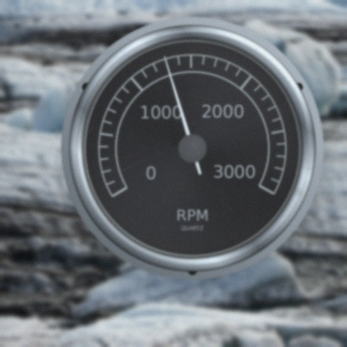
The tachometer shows 1300,rpm
